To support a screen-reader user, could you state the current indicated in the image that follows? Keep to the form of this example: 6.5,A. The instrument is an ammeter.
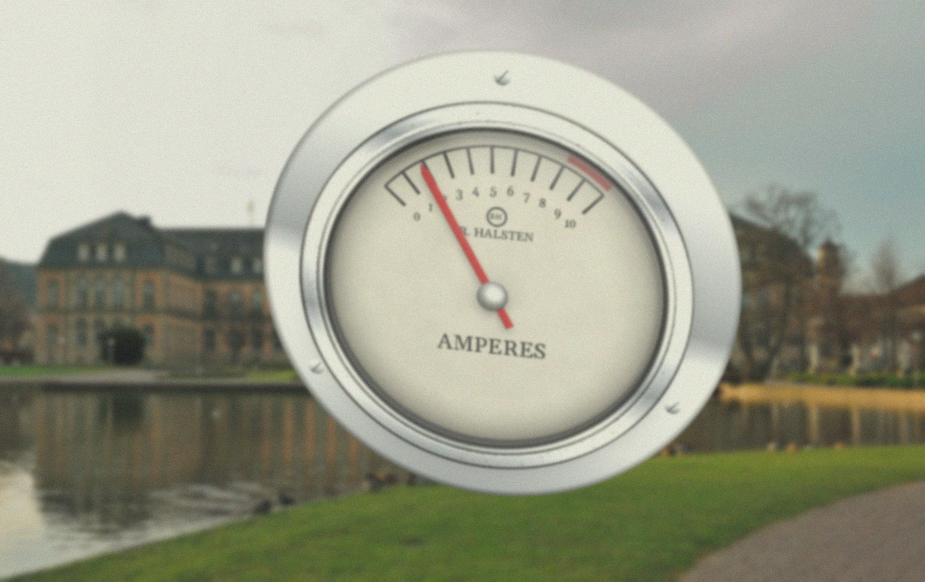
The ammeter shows 2,A
